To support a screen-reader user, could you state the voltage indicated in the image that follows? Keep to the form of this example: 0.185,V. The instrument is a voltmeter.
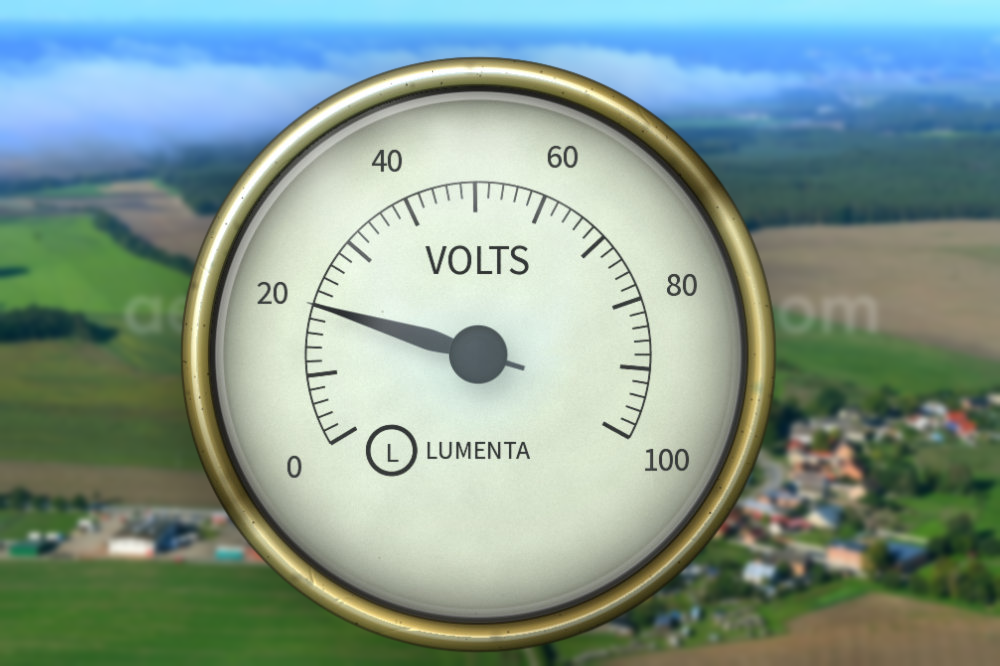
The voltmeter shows 20,V
